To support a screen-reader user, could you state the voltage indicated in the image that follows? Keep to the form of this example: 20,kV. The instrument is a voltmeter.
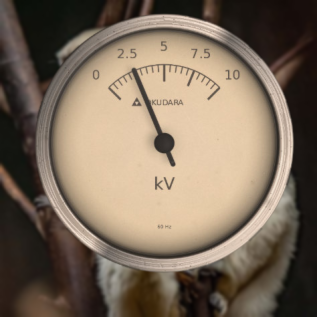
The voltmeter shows 2.5,kV
